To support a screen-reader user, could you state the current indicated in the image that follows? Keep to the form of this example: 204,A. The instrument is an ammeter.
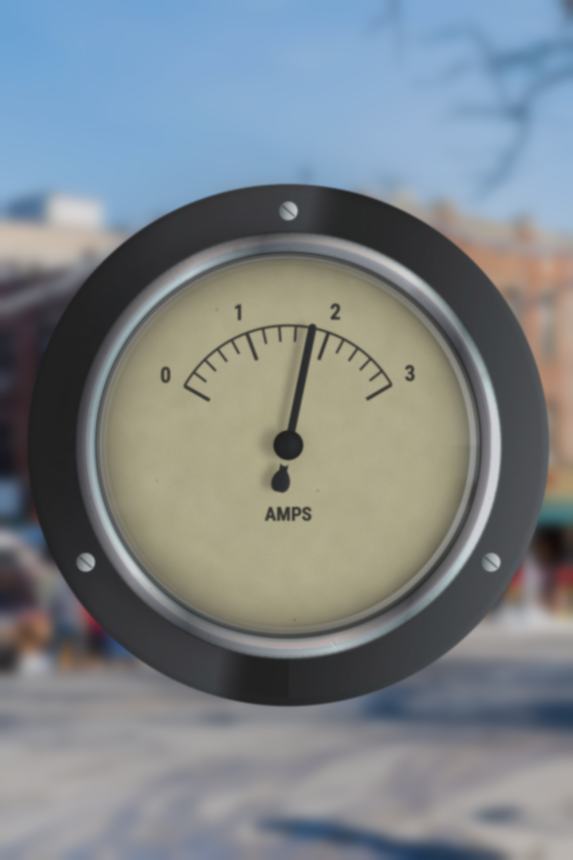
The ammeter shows 1.8,A
